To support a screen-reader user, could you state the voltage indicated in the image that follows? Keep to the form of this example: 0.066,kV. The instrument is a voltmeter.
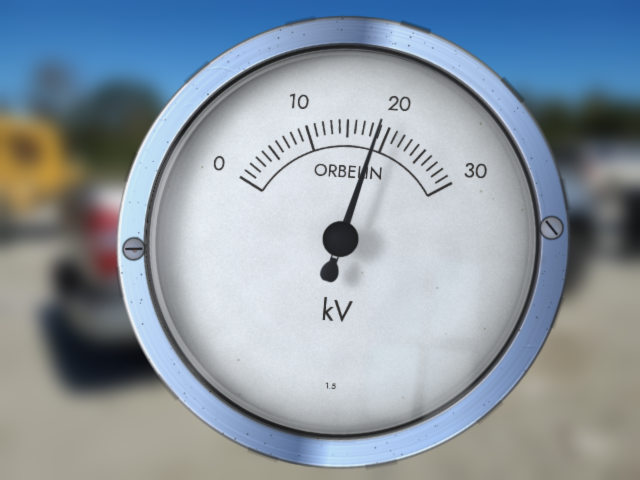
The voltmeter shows 19,kV
